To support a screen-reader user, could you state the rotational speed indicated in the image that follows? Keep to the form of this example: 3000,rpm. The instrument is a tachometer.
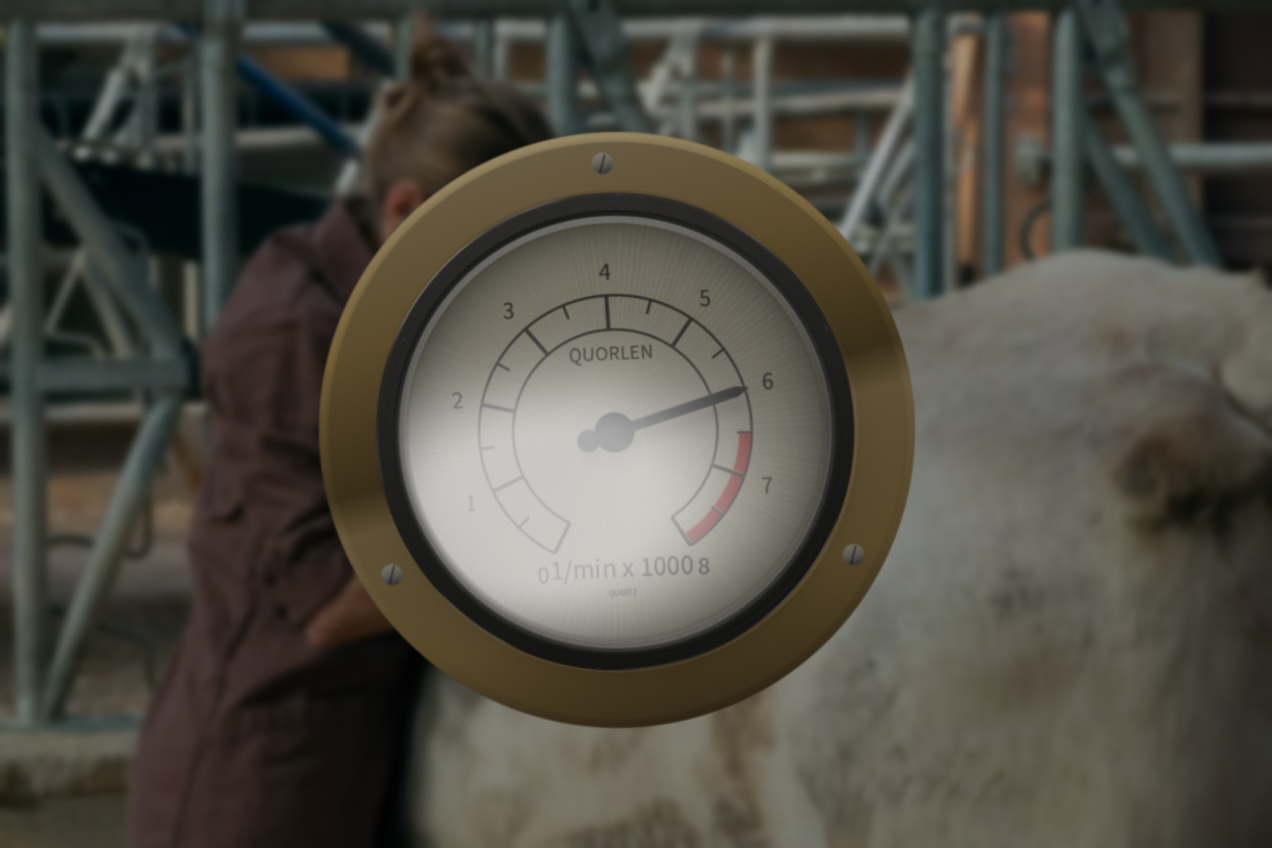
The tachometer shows 6000,rpm
